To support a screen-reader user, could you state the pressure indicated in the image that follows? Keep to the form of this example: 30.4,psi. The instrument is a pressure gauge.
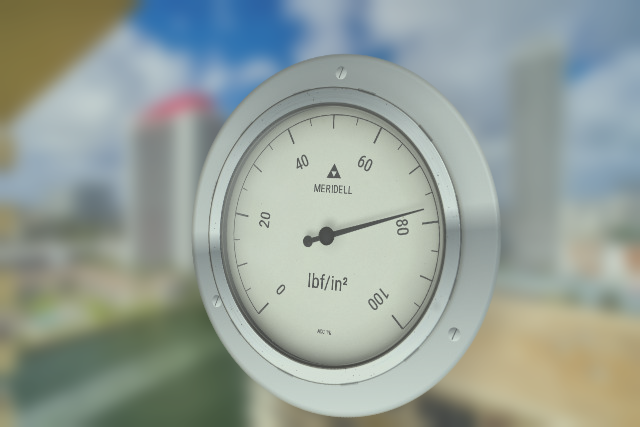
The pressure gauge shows 77.5,psi
